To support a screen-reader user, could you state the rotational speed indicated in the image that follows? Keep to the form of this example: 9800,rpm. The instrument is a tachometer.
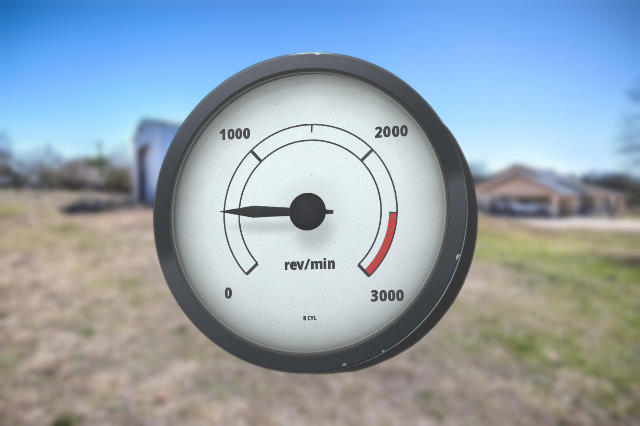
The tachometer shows 500,rpm
